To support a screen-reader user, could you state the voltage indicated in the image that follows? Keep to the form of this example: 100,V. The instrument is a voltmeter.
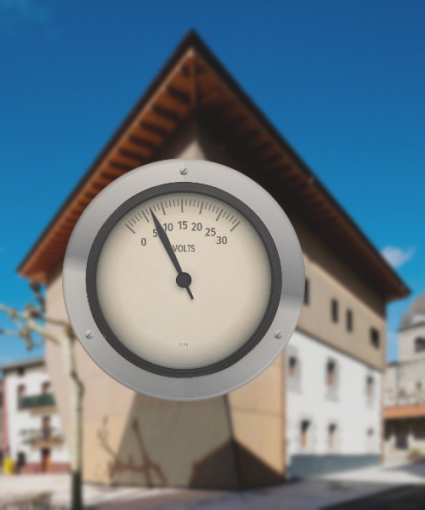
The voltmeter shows 7,V
